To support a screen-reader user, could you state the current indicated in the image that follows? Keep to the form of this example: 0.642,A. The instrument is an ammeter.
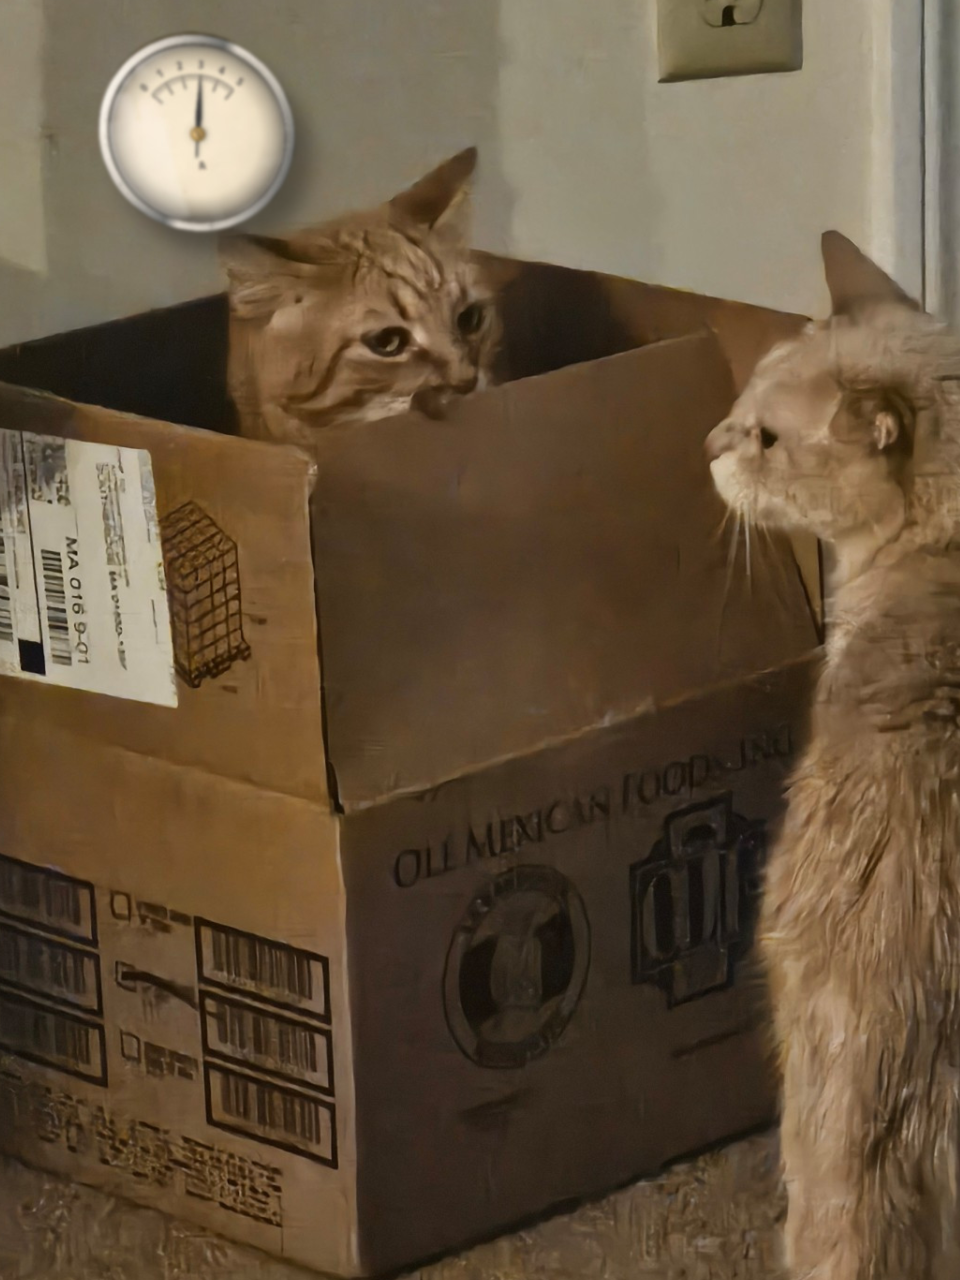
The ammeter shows 3,A
